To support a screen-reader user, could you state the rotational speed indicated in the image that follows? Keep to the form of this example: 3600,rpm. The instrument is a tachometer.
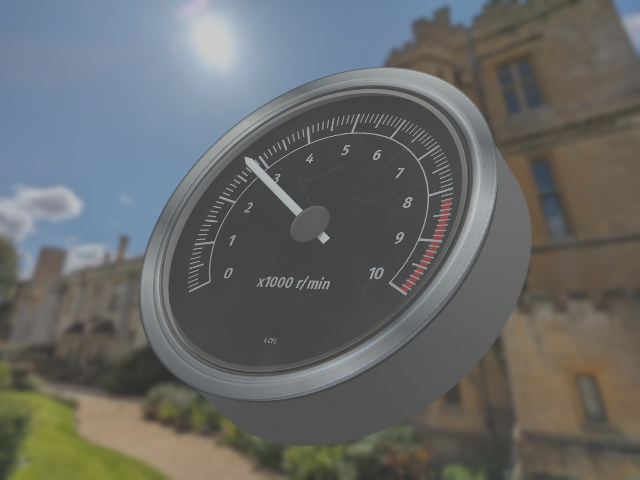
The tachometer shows 2800,rpm
